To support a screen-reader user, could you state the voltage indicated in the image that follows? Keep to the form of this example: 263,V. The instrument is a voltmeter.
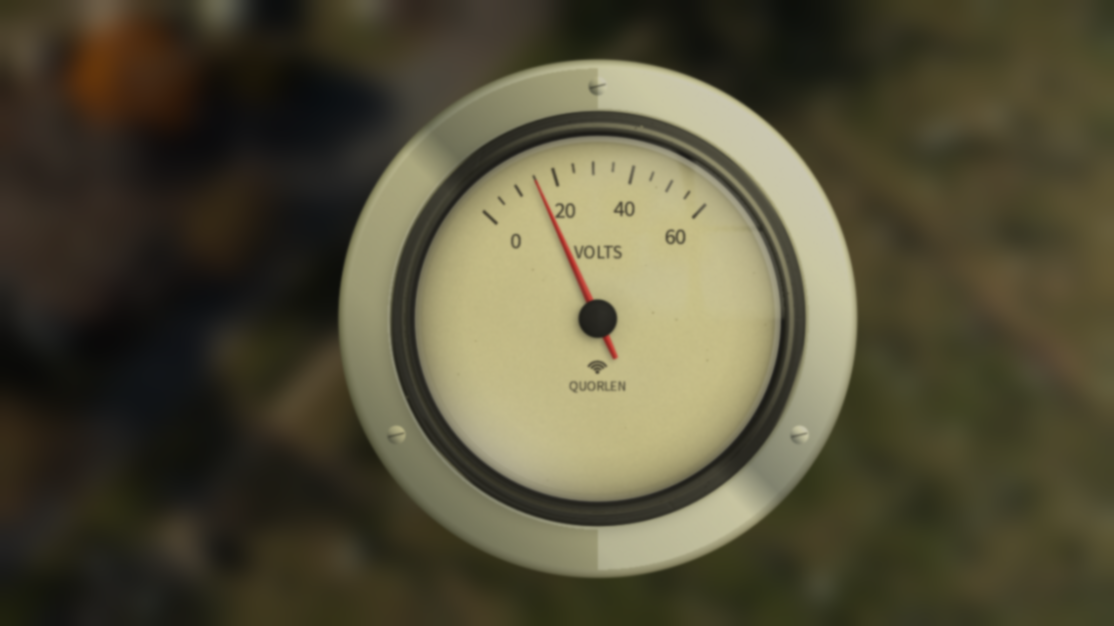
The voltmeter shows 15,V
